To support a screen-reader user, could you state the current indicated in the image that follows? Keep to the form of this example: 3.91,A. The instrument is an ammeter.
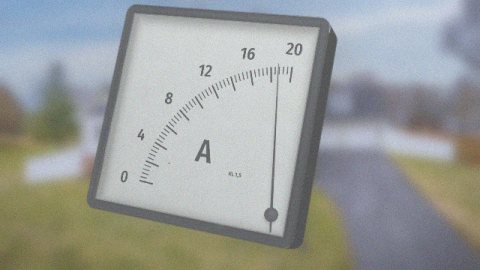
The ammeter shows 18.8,A
